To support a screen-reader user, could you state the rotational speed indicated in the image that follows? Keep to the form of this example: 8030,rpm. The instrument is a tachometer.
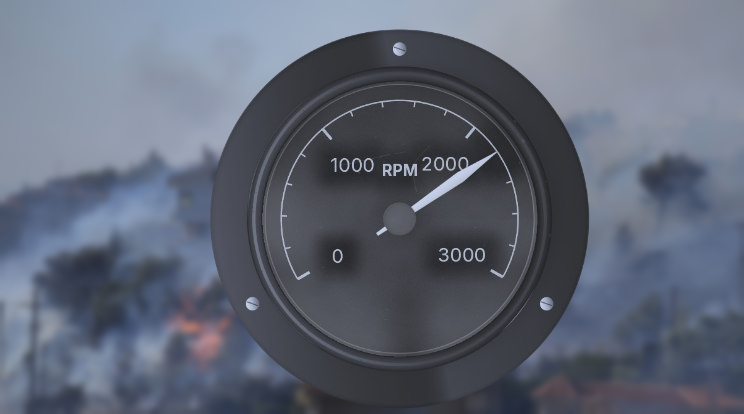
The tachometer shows 2200,rpm
